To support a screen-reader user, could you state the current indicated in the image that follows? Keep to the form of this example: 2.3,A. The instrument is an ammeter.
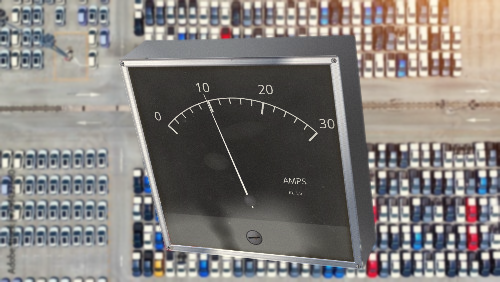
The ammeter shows 10,A
